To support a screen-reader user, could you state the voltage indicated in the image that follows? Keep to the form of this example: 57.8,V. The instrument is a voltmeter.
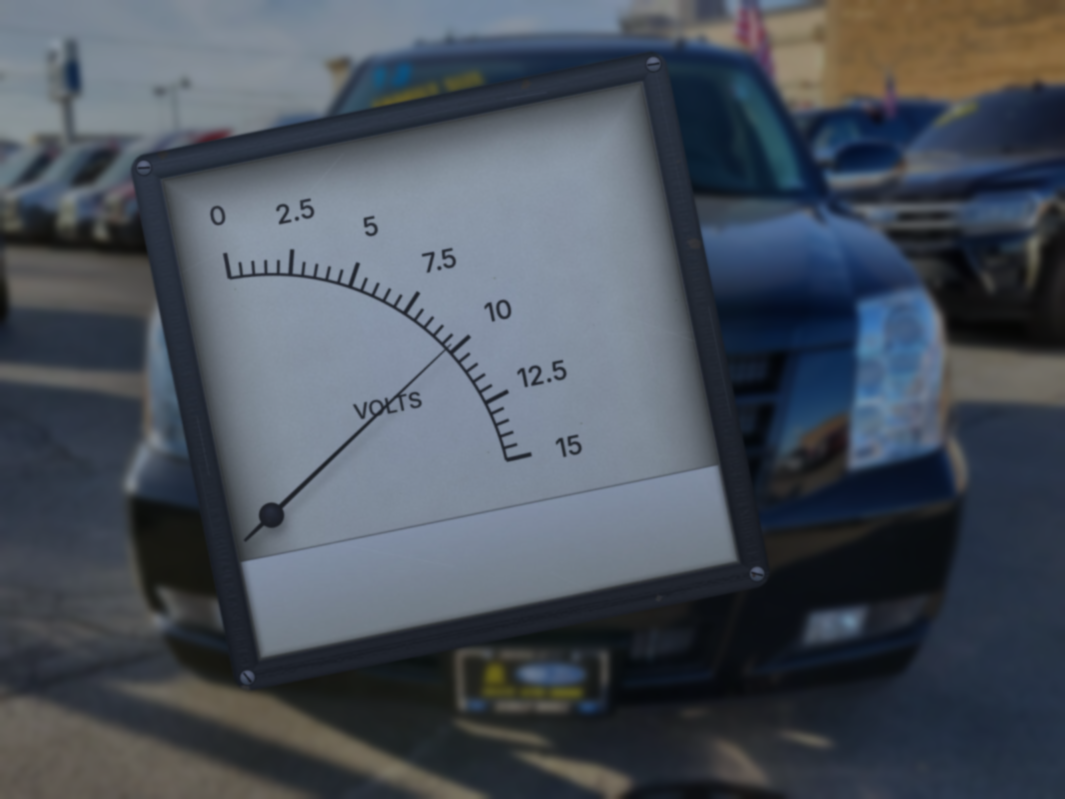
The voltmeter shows 9.75,V
